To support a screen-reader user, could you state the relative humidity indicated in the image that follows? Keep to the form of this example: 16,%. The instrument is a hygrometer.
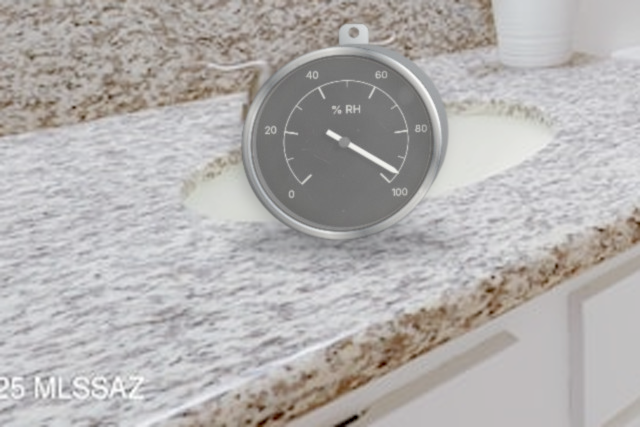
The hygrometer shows 95,%
